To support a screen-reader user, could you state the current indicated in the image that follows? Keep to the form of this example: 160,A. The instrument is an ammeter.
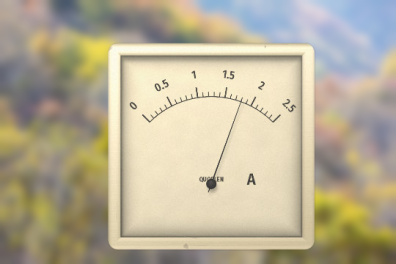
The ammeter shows 1.8,A
